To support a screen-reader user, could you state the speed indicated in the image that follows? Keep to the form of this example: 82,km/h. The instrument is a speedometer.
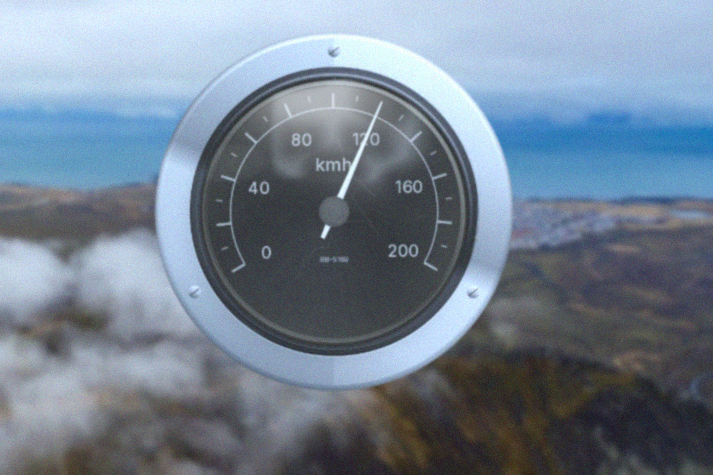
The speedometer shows 120,km/h
